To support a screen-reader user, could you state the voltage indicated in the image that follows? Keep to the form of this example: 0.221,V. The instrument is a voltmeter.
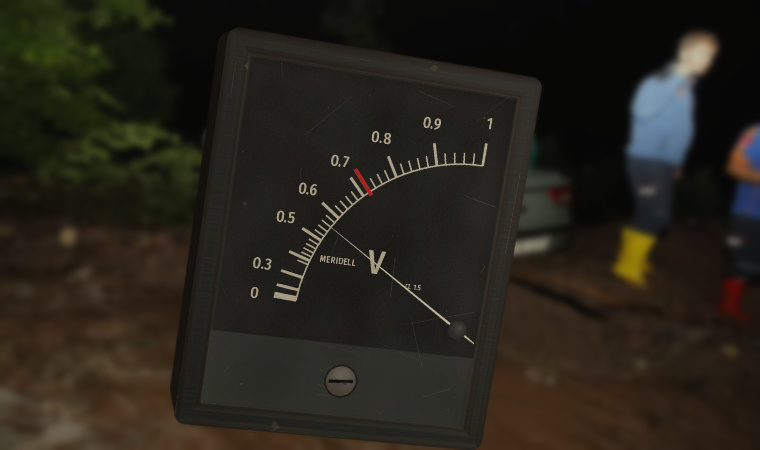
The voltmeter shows 0.56,V
